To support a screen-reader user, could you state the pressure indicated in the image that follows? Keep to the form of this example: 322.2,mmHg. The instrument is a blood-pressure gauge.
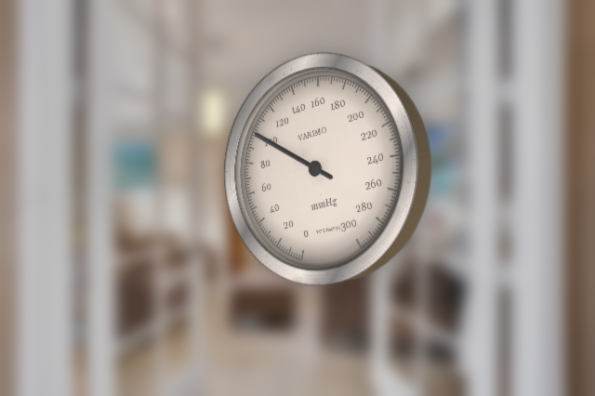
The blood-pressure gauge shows 100,mmHg
